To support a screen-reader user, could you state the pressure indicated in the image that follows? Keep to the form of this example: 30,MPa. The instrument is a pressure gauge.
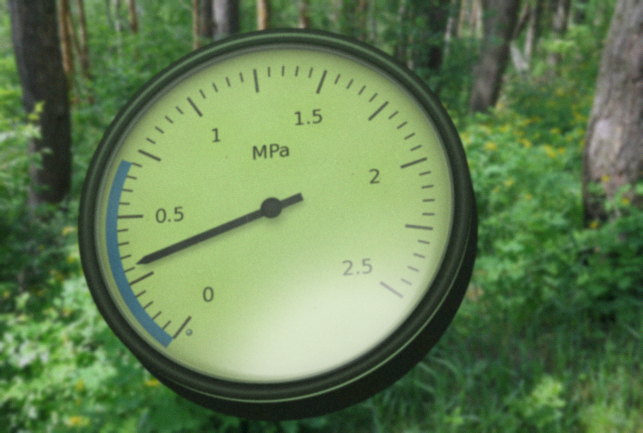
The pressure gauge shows 0.3,MPa
